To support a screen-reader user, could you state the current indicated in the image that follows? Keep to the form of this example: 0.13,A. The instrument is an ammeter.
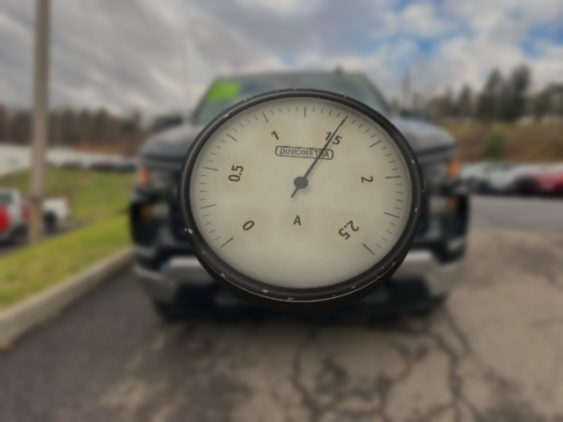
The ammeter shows 1.5,A
